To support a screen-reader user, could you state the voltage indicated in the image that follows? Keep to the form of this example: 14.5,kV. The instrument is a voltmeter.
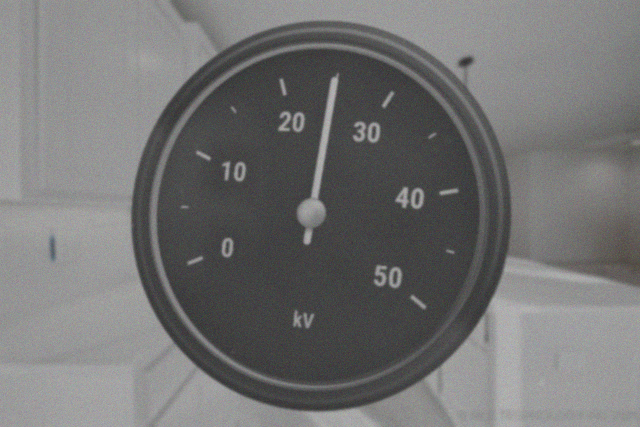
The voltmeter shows 25,kV
